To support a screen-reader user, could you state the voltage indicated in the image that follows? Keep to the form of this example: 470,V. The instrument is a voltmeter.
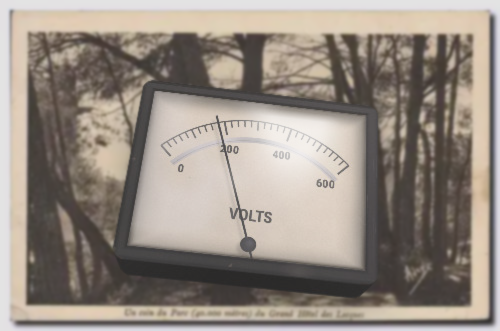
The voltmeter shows 180,V
